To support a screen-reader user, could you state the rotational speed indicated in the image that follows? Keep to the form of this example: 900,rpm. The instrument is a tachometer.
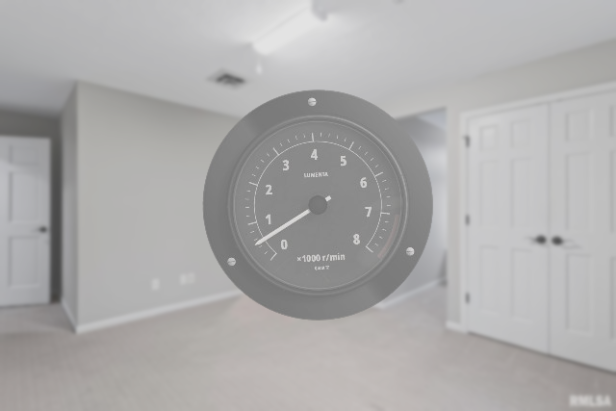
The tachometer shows 500,rpm
